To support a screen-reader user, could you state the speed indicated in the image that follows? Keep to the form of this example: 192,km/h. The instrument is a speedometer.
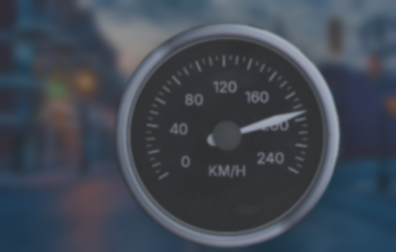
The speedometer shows 195,km/h
